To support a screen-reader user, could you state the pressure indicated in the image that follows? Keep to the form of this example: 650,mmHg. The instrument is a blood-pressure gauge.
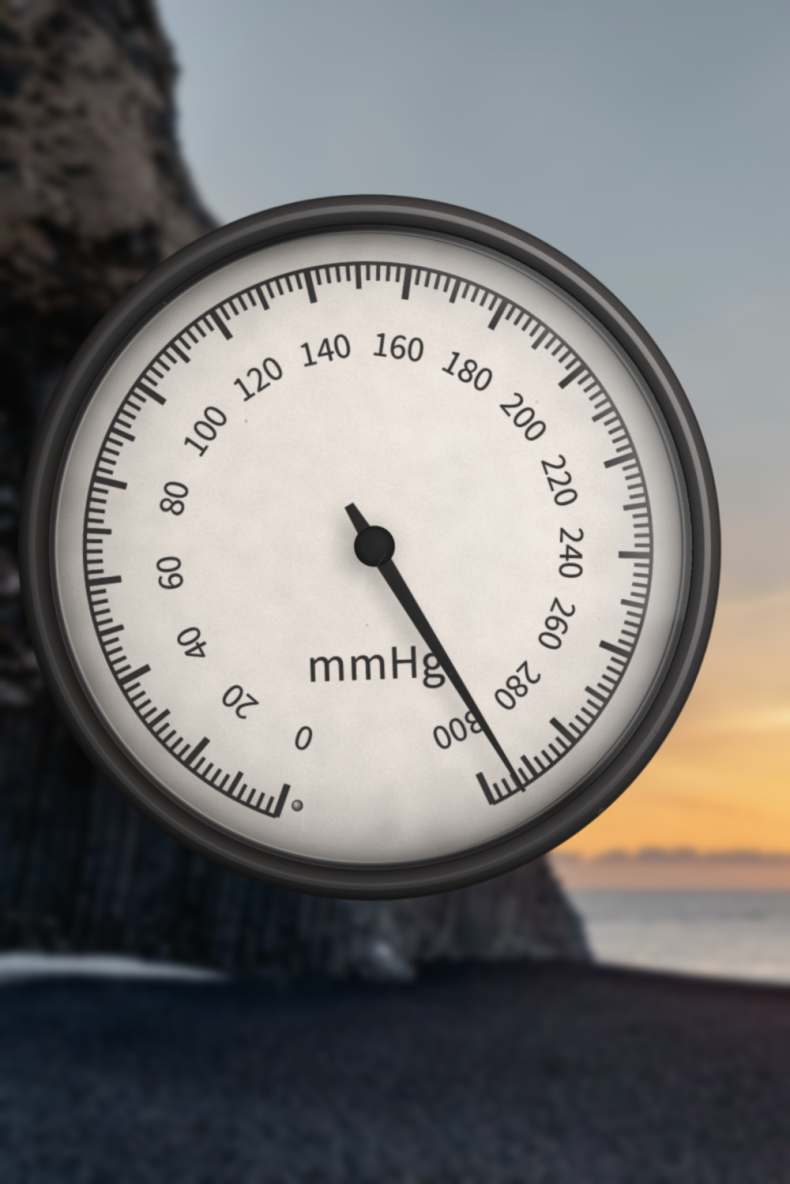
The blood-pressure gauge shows 294,mmHg
